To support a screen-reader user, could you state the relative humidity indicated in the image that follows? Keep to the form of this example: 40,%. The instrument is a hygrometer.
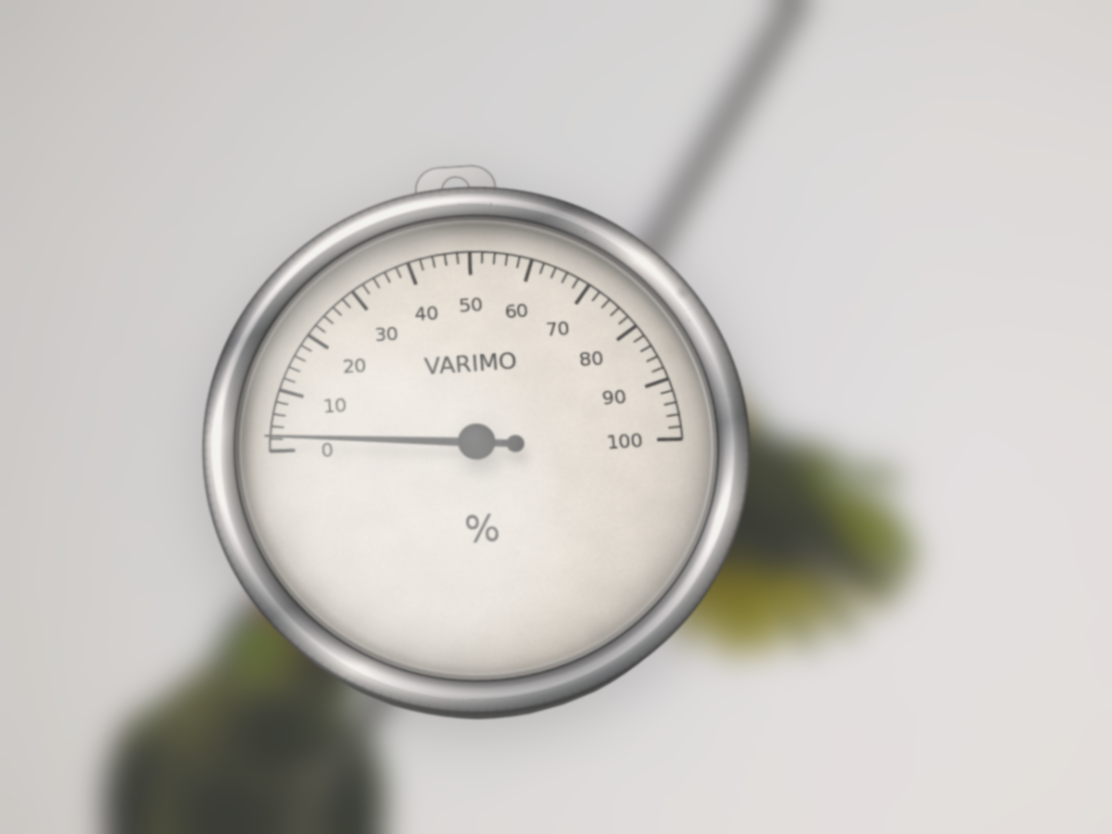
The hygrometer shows 2,%
